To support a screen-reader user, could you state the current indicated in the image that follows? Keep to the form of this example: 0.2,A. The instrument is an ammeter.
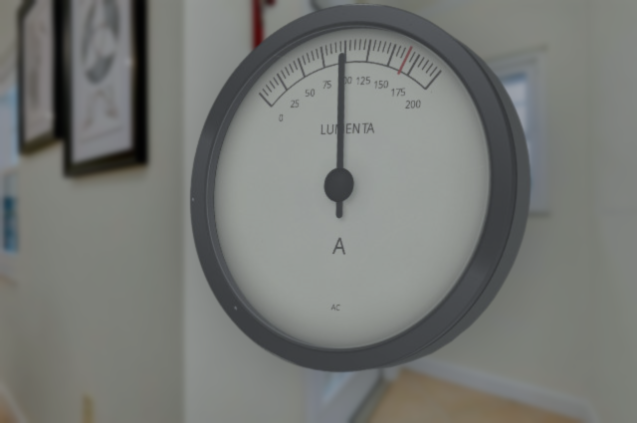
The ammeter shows 100,A
